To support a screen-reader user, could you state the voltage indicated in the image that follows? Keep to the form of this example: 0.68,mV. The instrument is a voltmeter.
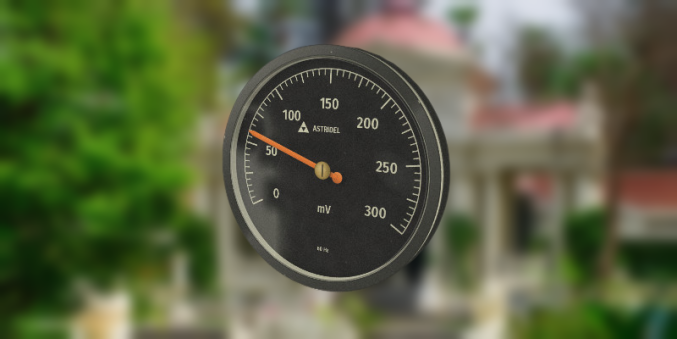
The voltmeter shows 60,mV
